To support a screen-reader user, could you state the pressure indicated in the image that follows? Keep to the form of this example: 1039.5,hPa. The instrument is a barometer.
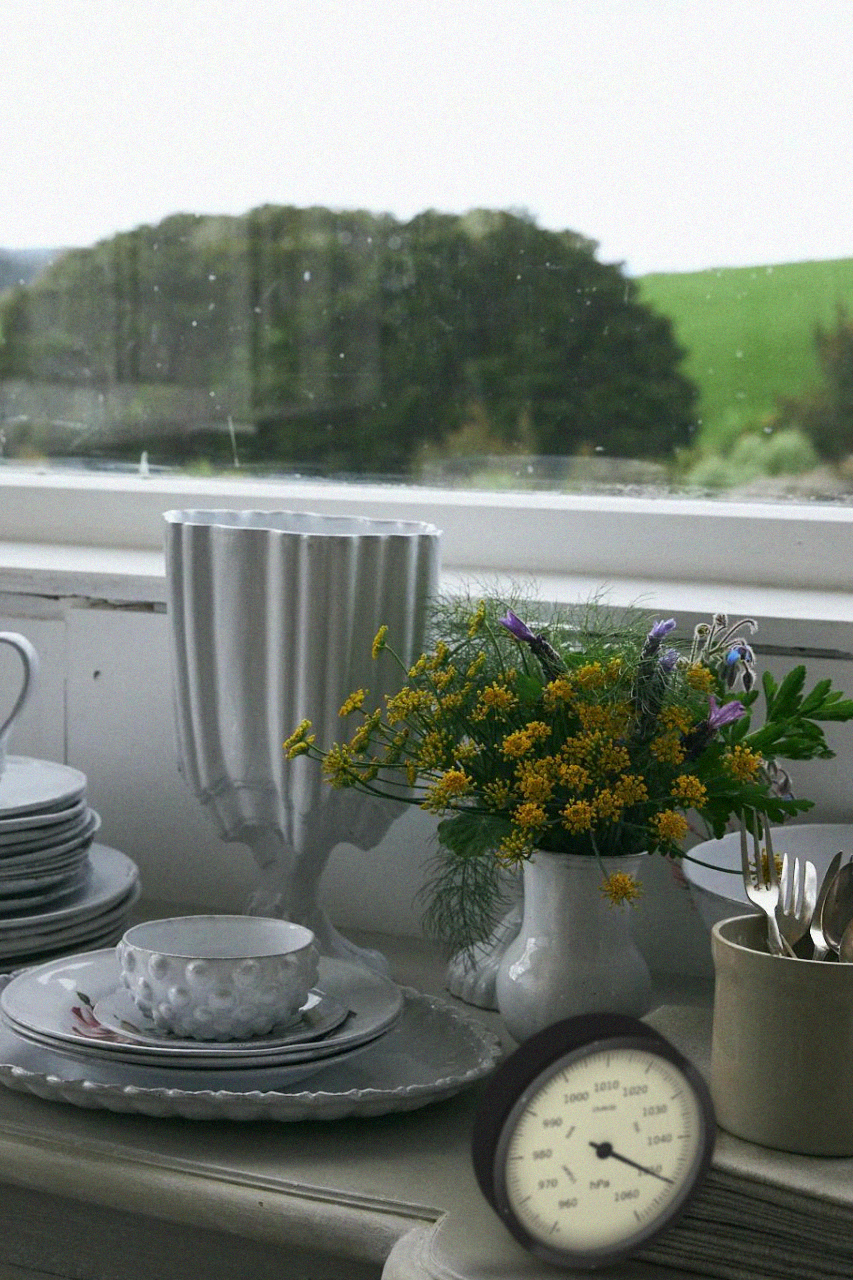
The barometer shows 1050,hPa
